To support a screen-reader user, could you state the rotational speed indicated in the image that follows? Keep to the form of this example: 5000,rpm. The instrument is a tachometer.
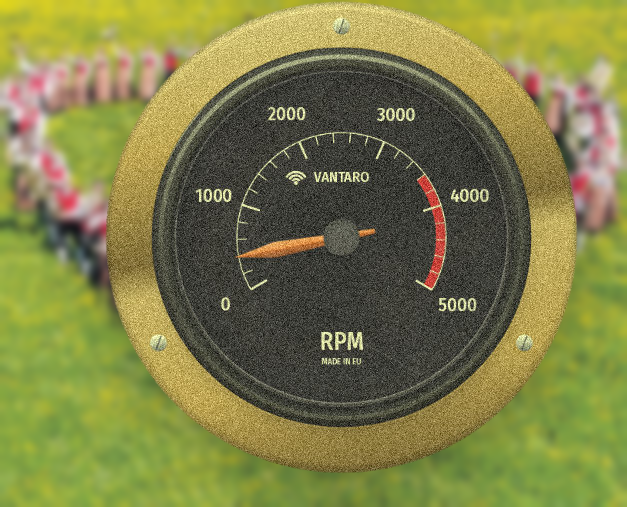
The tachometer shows 400,rpm
